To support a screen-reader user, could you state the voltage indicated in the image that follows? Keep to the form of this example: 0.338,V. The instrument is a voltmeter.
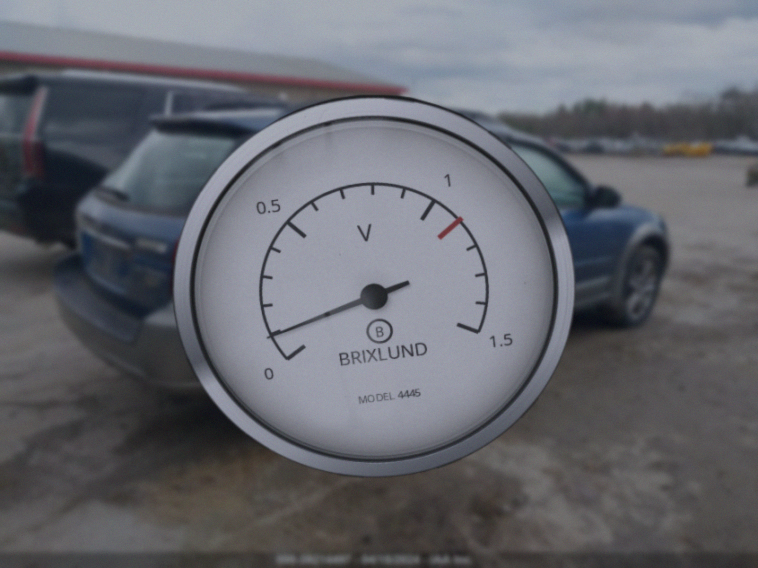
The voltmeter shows 0.1,V
